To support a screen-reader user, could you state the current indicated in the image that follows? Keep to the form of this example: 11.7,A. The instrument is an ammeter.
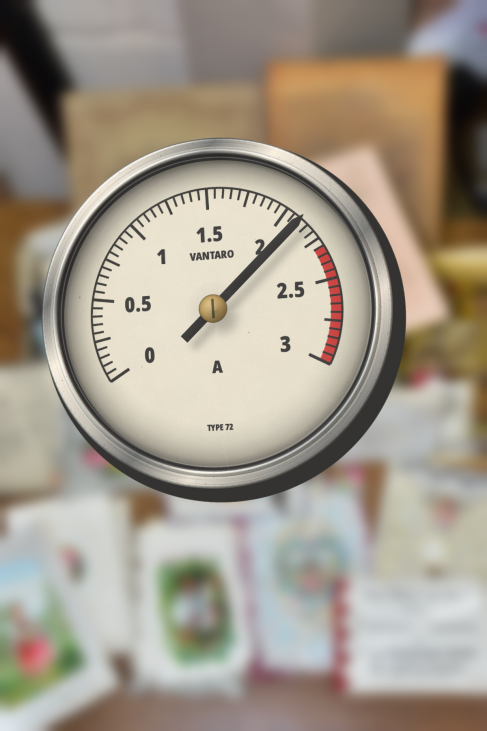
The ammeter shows 2.1,A
